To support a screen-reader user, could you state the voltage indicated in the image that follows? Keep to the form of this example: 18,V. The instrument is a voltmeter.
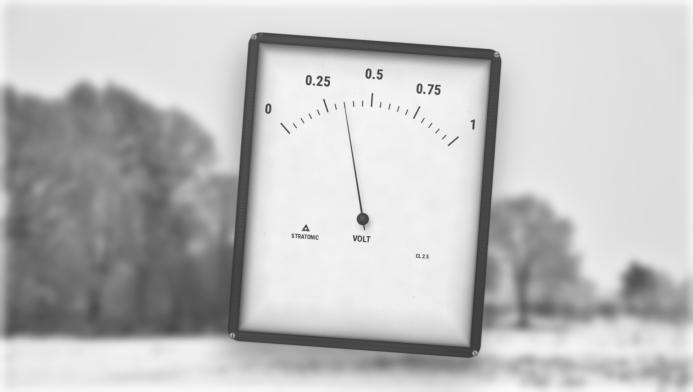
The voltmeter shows 0.35,V
